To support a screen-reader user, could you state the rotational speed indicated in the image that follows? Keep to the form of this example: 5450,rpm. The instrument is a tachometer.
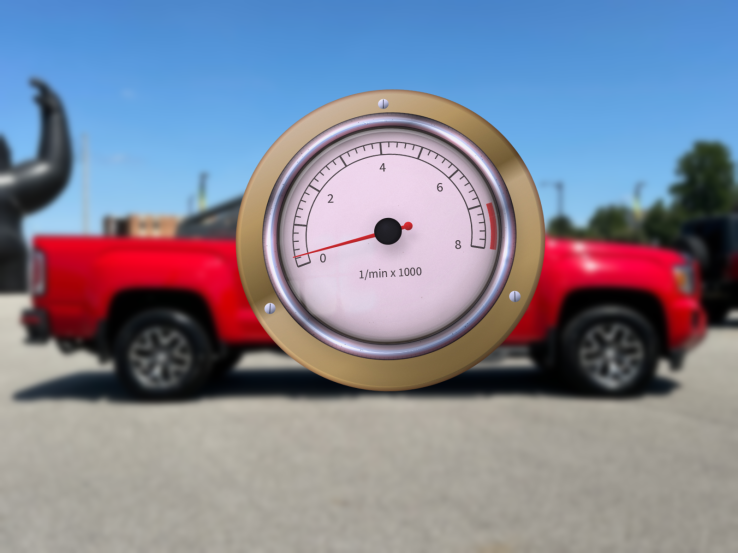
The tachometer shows 200,rpm
